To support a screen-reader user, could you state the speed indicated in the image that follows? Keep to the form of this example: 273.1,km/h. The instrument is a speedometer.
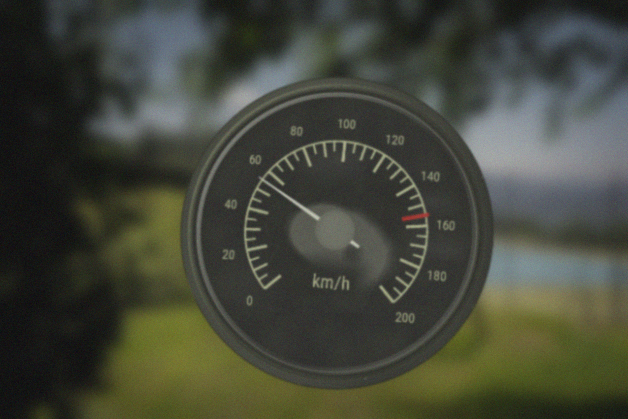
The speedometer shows 55,km/h
